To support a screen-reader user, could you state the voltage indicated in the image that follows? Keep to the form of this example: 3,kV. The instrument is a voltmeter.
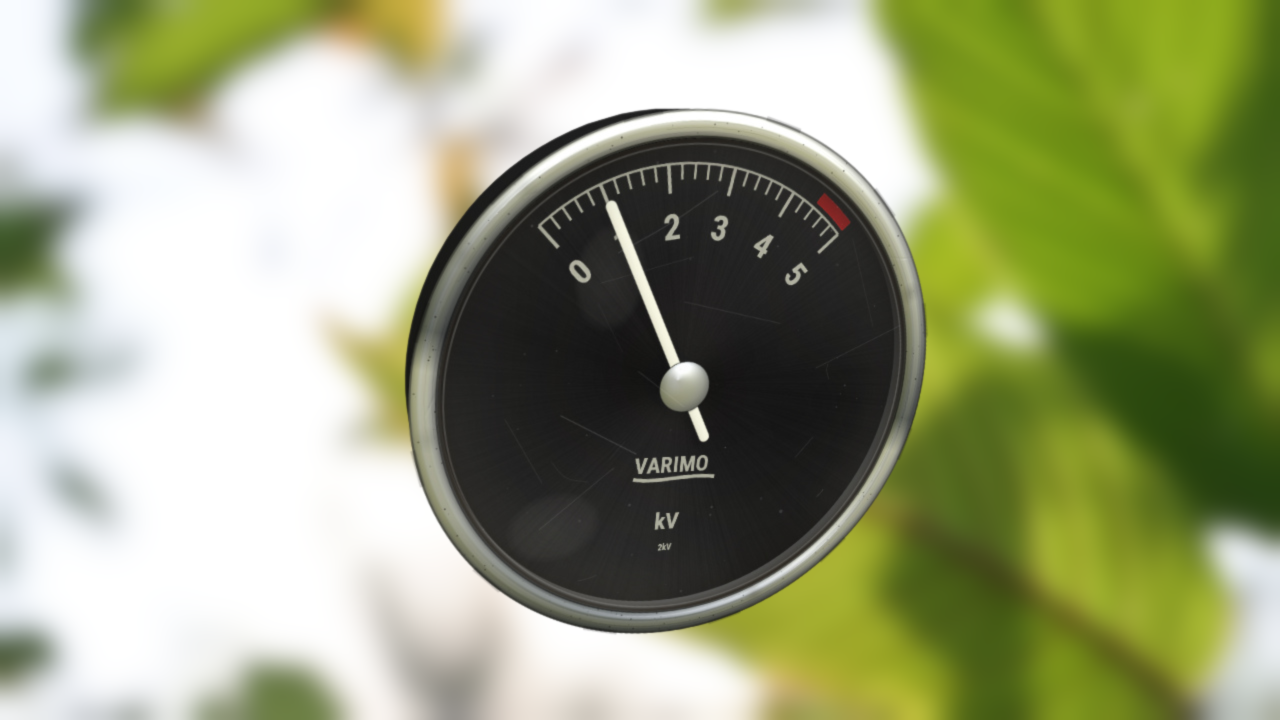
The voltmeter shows 1,kV
